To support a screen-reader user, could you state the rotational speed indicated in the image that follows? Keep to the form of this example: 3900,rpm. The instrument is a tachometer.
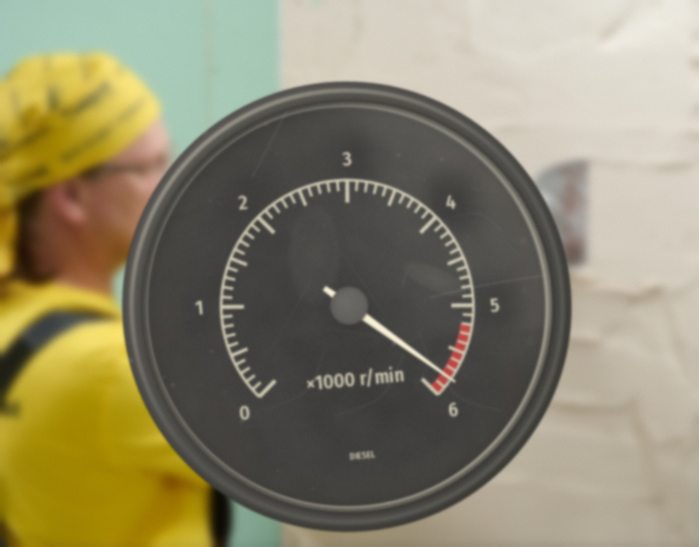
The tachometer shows 5800,rpm
